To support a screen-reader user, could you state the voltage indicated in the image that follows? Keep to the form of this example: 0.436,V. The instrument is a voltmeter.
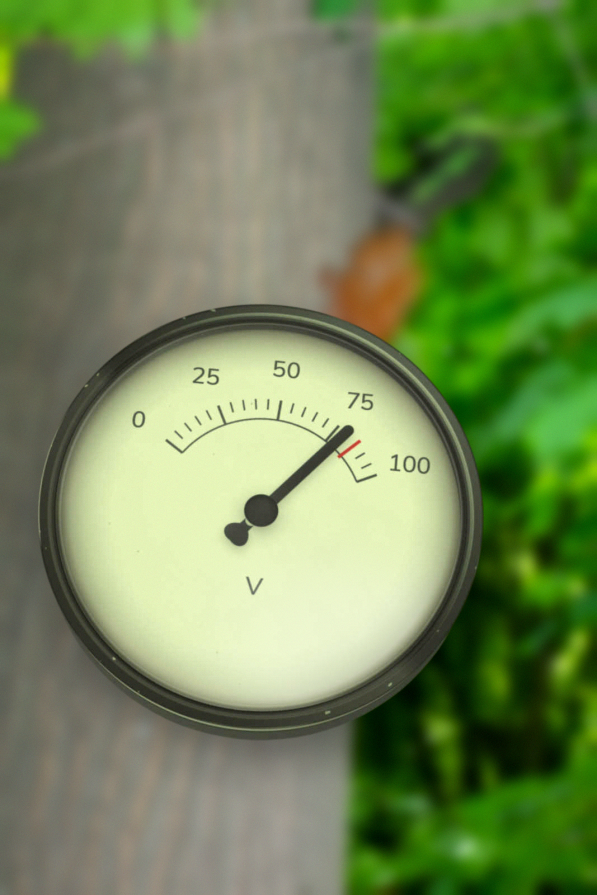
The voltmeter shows 80,V
